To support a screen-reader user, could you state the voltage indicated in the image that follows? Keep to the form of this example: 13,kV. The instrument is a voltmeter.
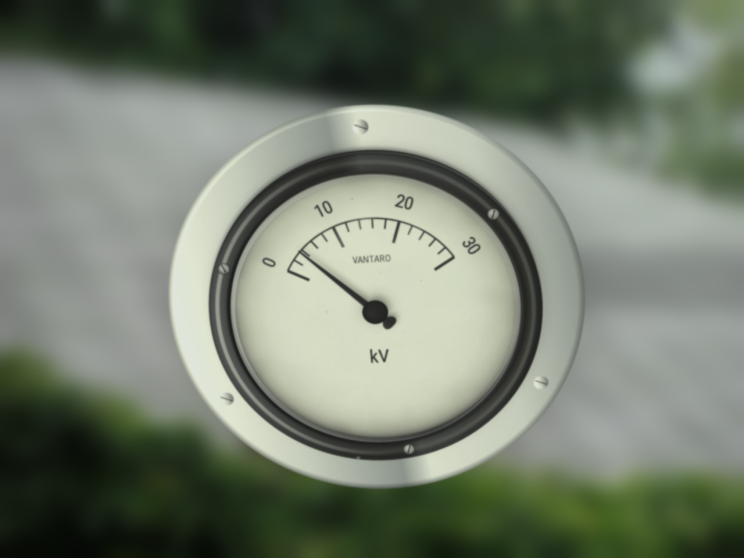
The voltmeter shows 4,kV
